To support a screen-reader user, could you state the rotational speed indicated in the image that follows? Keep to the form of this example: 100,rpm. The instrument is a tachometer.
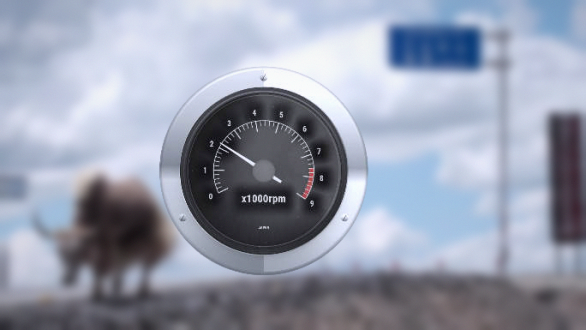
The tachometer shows 2200,rpm
